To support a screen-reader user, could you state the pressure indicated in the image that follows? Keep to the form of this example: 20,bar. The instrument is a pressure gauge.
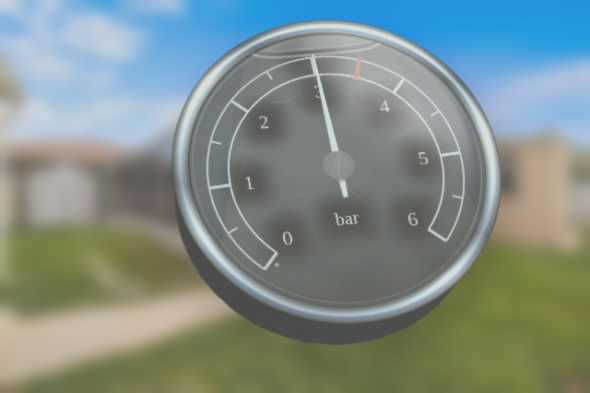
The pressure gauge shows 3,bar
